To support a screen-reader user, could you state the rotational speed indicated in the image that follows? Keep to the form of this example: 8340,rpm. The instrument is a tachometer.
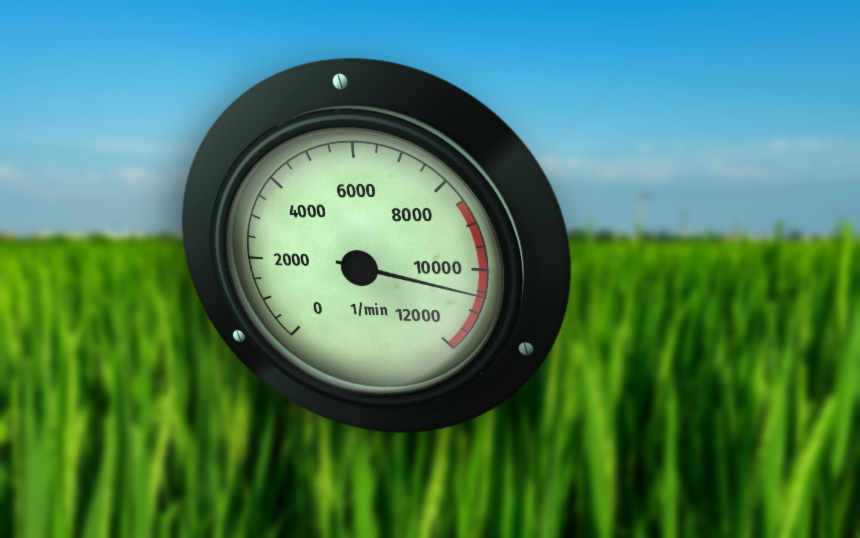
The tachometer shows 10500,rpm
